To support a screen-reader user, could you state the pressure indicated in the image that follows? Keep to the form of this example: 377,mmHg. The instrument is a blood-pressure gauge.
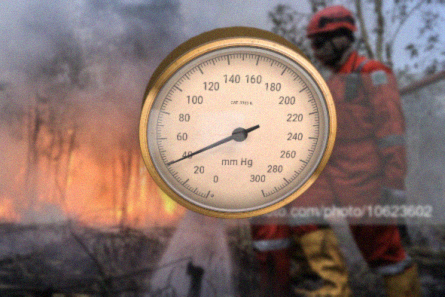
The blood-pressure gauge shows 40,mmHg
